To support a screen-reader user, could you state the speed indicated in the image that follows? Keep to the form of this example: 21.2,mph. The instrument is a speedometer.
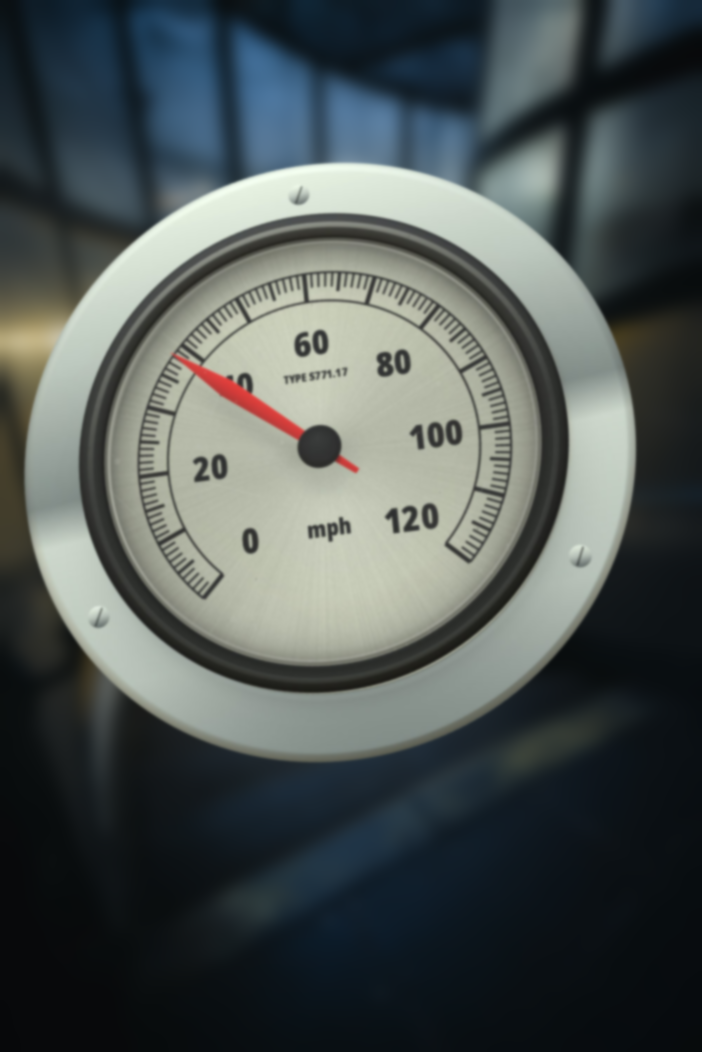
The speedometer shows 38,mph
